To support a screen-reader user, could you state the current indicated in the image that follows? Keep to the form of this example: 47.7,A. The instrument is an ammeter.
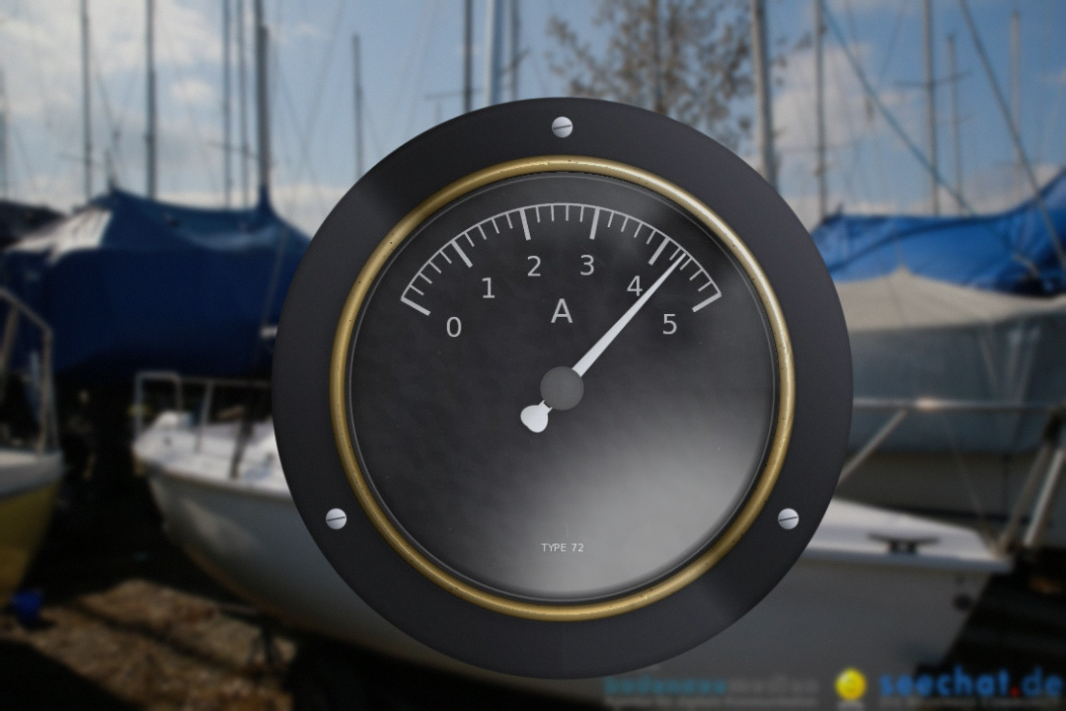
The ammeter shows 4.3,A
